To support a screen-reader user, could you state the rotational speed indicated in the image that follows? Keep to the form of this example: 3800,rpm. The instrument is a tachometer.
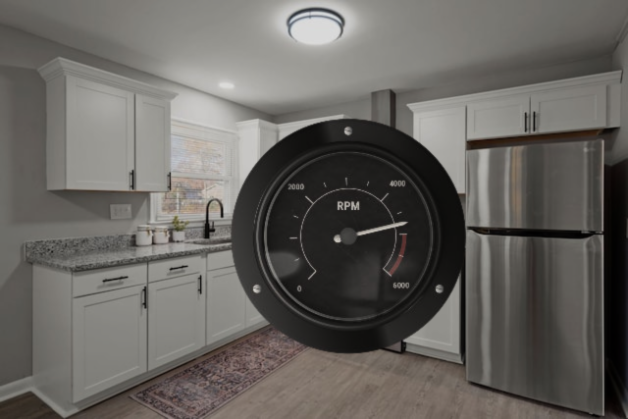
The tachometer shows 4750,rpm
